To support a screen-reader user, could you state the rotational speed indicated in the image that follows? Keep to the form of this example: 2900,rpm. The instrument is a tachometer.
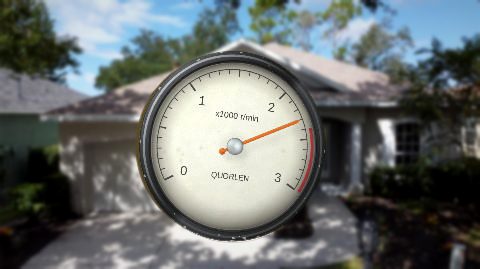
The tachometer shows 2300,rpm
